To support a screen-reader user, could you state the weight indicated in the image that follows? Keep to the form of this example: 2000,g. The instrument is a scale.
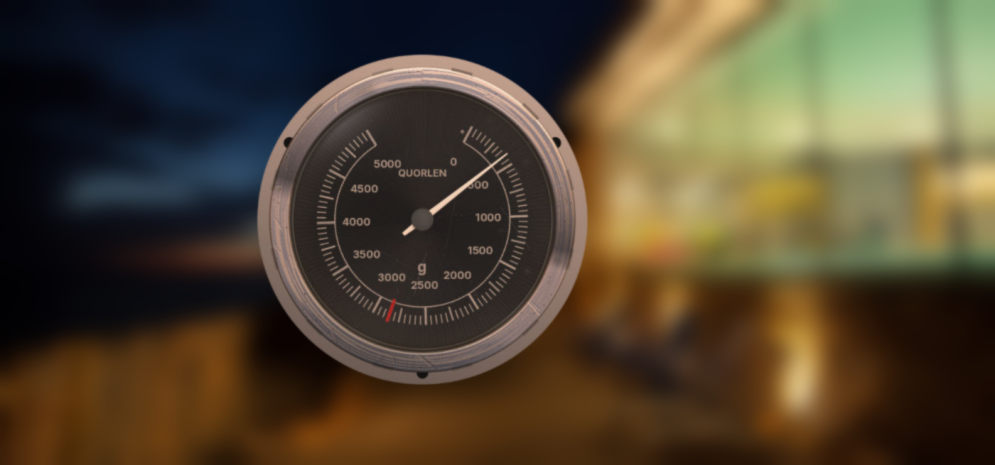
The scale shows 400,g
